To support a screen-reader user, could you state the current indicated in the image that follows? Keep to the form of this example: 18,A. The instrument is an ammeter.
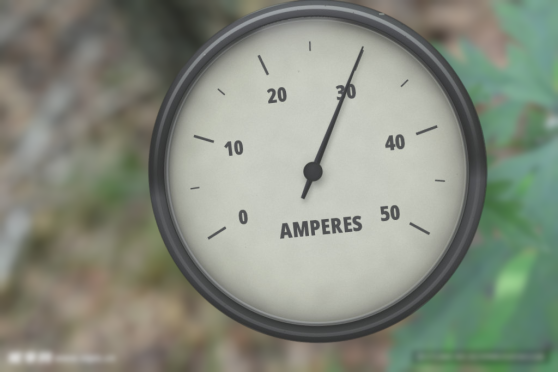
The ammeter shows 30,A
